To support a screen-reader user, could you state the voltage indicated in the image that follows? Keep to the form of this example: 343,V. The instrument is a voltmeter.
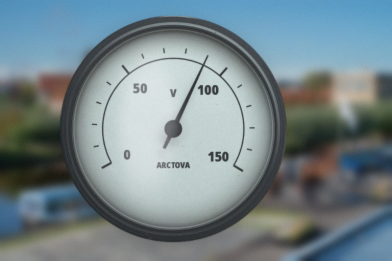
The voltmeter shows 90,V
